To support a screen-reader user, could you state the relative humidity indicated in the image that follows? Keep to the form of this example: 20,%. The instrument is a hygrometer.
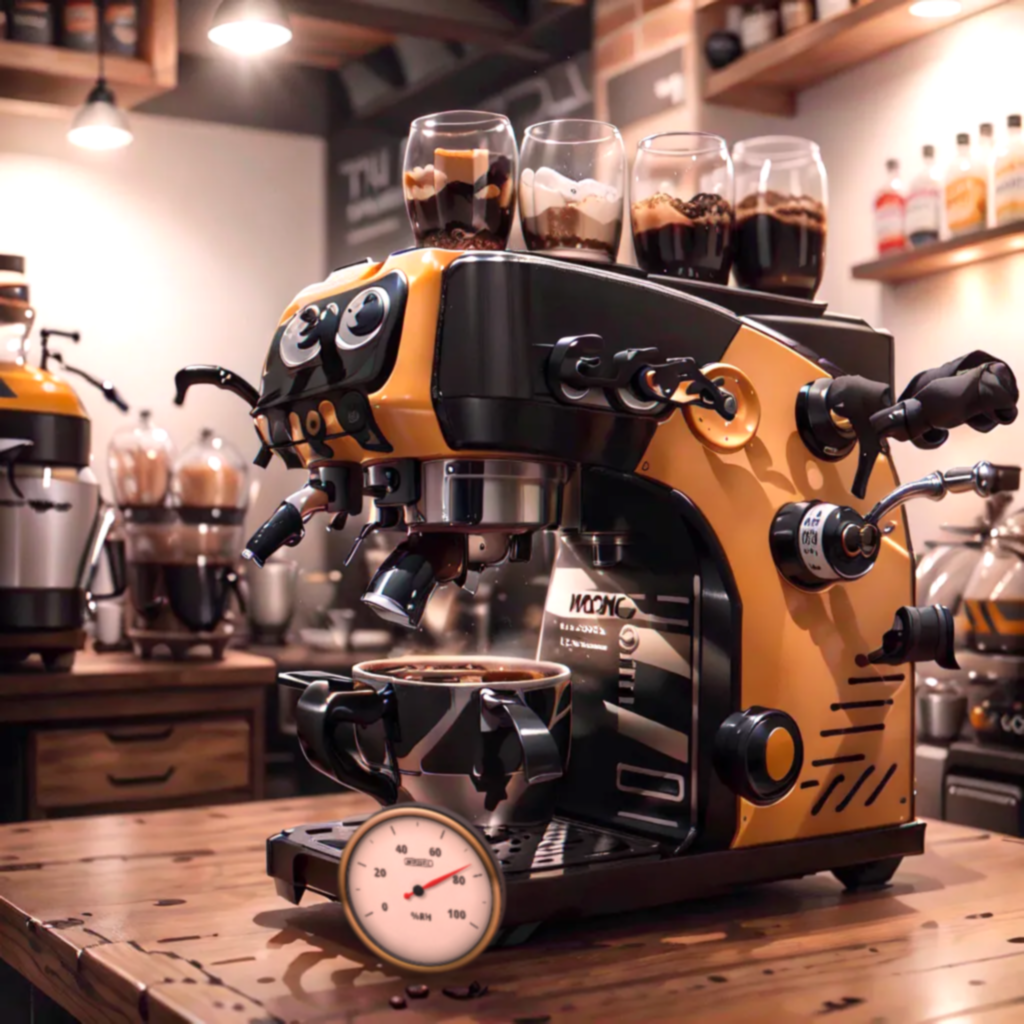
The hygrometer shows 75,%
